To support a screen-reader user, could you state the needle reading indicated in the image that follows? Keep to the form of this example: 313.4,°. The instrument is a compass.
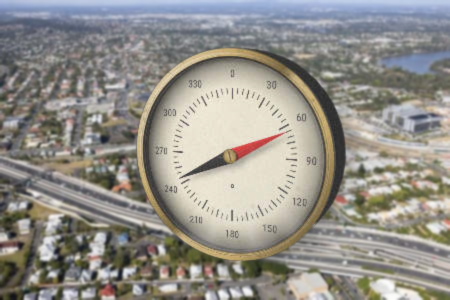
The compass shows 65,°
